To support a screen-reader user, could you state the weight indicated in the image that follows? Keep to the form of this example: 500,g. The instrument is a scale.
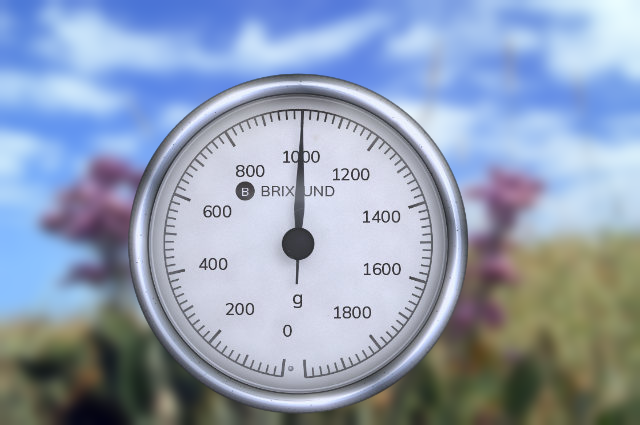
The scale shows 1000,g
